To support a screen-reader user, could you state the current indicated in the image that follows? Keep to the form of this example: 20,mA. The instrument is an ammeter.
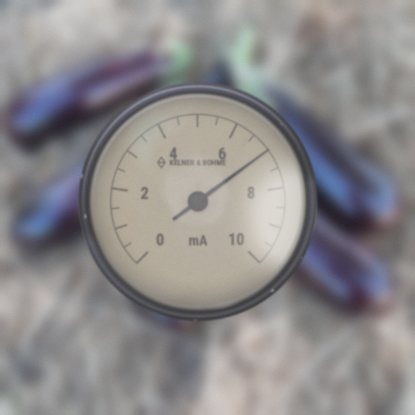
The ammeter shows 7,mA
